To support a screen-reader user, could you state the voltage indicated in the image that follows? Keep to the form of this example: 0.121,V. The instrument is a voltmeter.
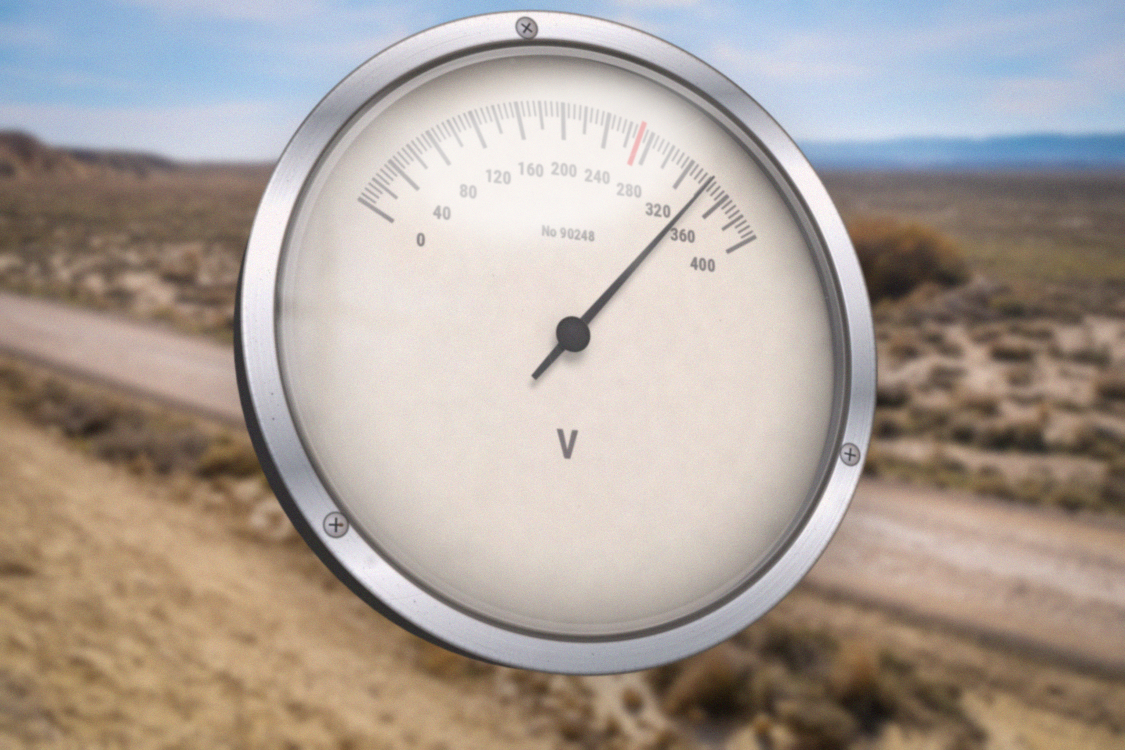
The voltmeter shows 340,V
